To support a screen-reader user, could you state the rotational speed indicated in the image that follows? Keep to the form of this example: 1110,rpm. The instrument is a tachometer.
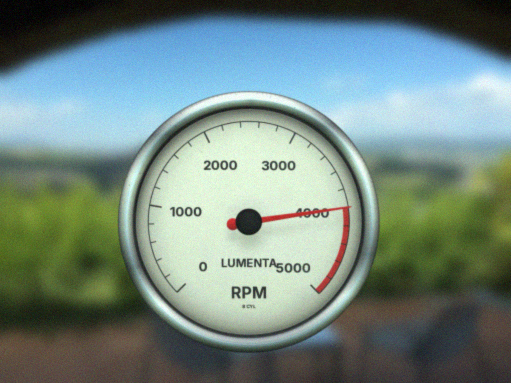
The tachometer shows 4000,rpm
